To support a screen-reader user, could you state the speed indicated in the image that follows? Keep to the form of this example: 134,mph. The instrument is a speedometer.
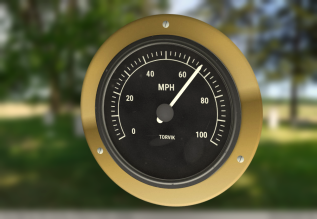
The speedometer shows 66,mph
